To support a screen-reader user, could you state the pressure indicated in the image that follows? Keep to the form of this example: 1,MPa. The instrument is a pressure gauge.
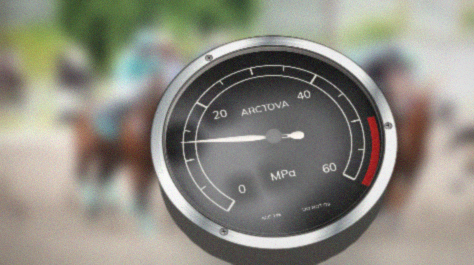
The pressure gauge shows 12.5,MPa
